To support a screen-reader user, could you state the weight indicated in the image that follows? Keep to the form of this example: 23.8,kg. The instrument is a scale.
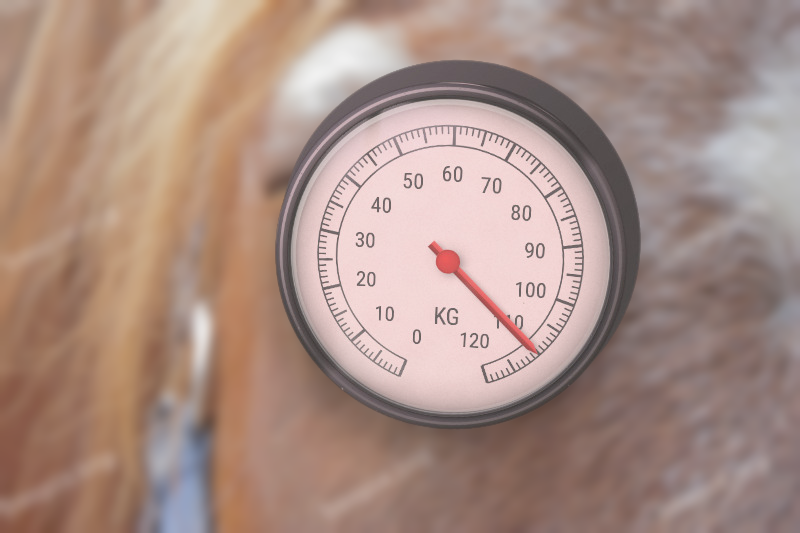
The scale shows 110,kg
